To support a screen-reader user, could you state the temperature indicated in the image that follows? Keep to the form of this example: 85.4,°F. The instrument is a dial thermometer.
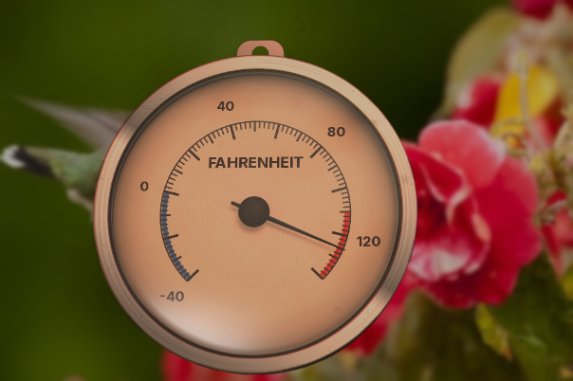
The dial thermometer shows 126,°F
